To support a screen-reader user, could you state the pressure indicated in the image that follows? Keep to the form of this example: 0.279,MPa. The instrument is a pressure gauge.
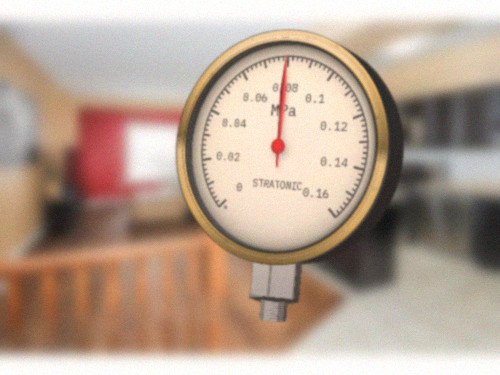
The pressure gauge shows 0.08,MPa
